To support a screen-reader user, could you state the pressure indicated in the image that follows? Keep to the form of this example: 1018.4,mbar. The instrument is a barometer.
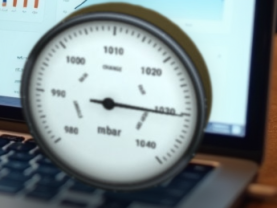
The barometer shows 1030,mbar
